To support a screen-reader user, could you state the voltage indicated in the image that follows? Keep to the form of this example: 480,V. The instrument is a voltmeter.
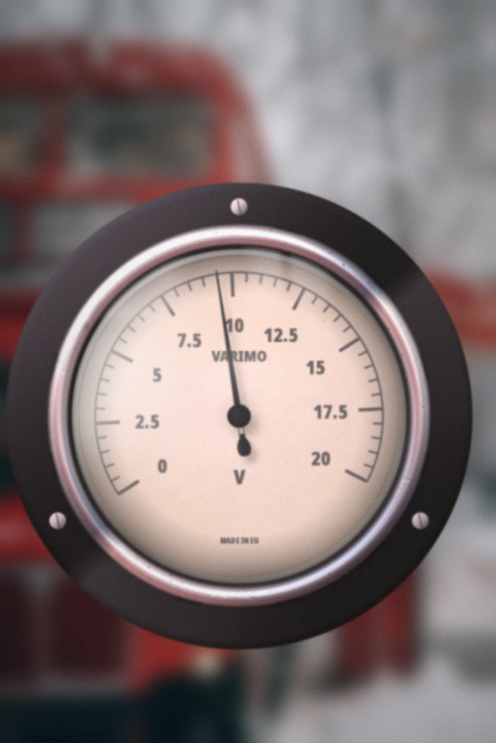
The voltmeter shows 9.5,V
